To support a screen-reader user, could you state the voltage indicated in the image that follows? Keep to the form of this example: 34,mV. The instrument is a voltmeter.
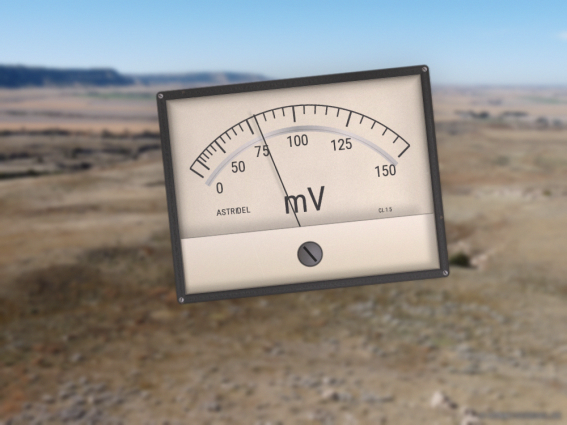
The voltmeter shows 80,mV
